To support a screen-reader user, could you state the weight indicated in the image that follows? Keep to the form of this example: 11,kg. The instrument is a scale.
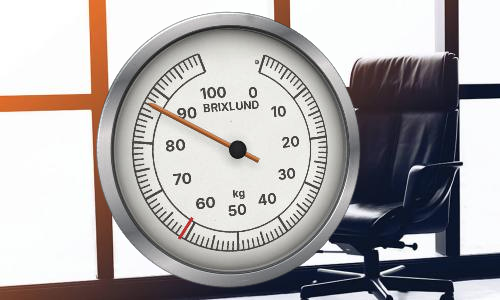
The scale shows 87,kg
